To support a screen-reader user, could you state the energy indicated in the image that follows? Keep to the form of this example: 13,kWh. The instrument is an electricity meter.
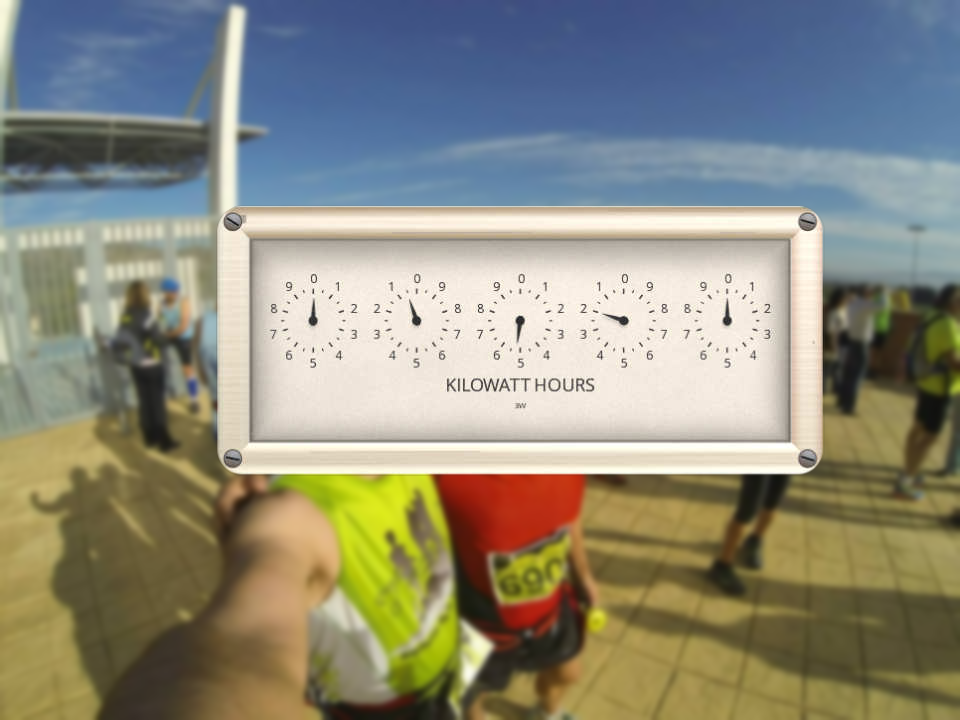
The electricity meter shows 520,kWh
